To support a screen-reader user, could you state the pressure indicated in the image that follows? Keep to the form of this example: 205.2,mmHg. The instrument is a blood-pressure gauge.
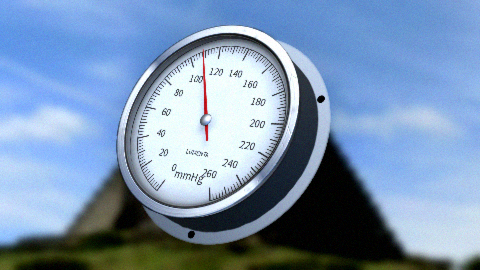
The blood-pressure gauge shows 110,mmHg
